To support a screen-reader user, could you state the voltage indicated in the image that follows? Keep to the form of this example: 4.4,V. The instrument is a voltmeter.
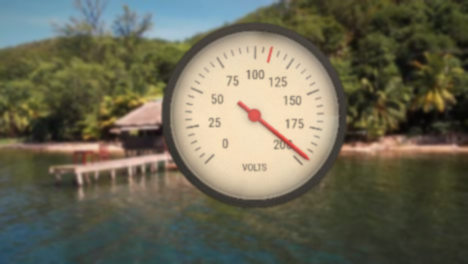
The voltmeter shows 195,V
